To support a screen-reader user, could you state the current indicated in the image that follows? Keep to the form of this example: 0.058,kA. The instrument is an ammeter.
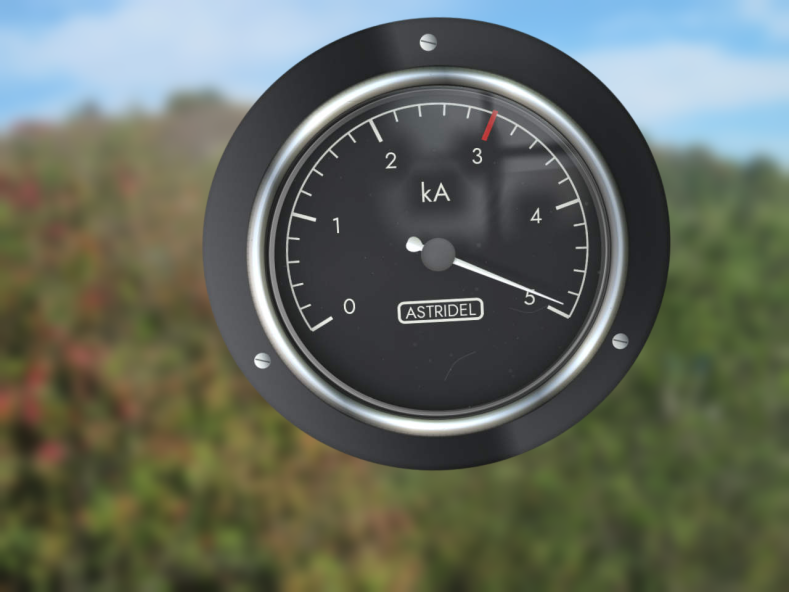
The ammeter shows 4.9,kA
